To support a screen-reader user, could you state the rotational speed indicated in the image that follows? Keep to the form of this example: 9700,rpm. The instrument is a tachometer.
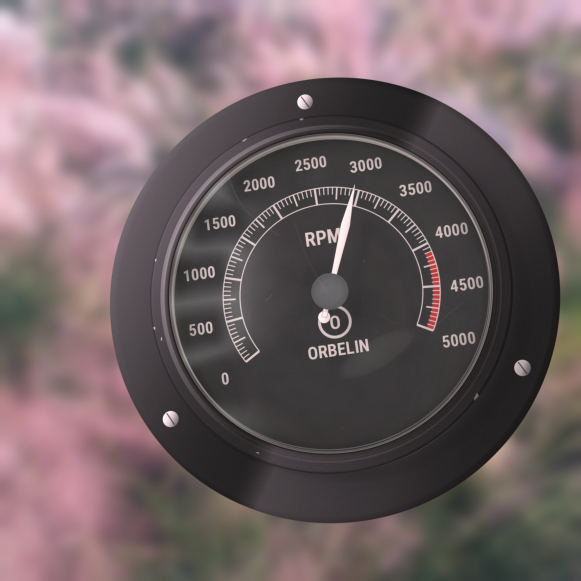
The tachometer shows 2950,rpm
